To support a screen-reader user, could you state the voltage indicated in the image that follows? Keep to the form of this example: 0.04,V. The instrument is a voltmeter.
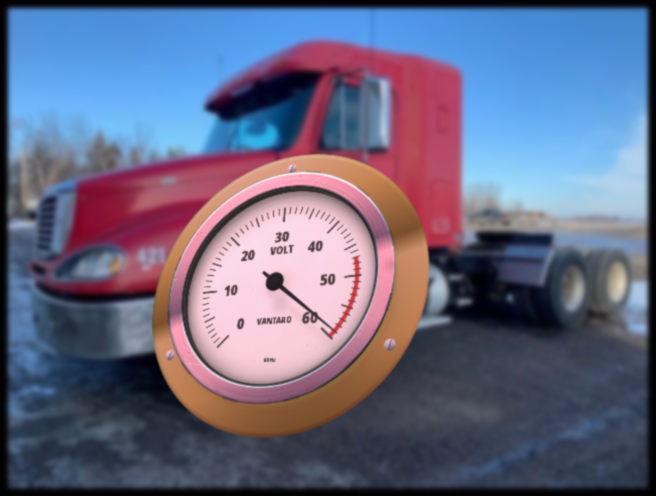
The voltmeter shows 59,V
